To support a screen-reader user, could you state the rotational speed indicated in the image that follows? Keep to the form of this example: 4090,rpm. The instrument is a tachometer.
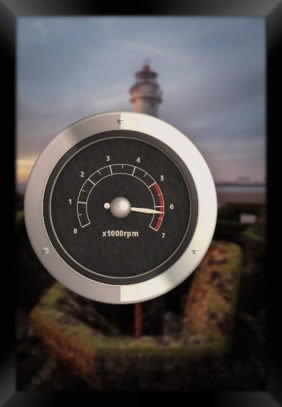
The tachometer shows 6250,rpm
